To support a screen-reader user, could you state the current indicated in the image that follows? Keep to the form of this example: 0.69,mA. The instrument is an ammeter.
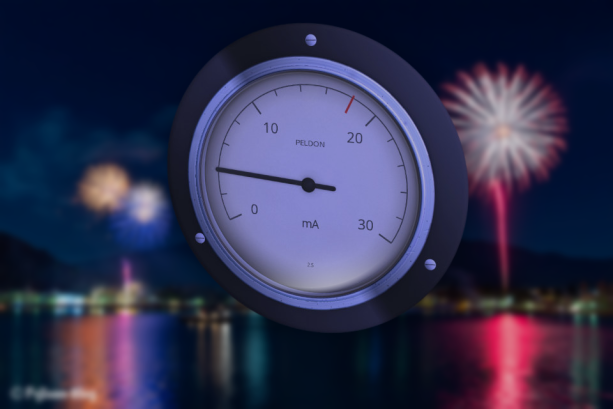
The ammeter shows 4,mA
